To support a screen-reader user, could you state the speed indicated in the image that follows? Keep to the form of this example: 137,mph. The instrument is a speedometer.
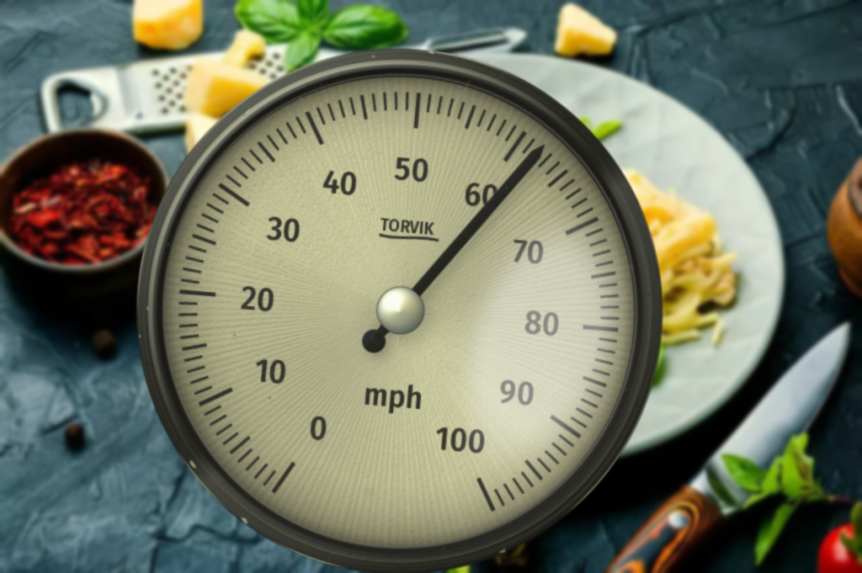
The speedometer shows 62,mph
